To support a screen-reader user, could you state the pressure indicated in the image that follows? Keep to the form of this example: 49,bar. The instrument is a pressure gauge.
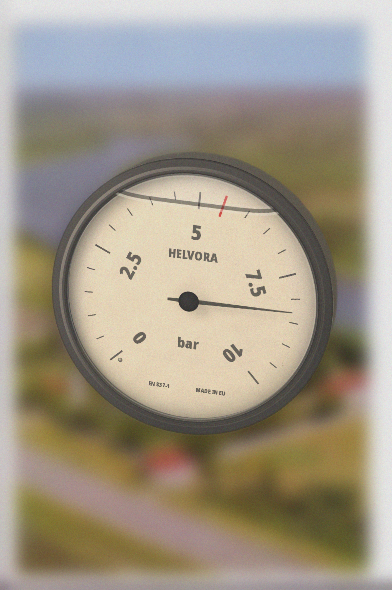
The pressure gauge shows 8.25,bar
